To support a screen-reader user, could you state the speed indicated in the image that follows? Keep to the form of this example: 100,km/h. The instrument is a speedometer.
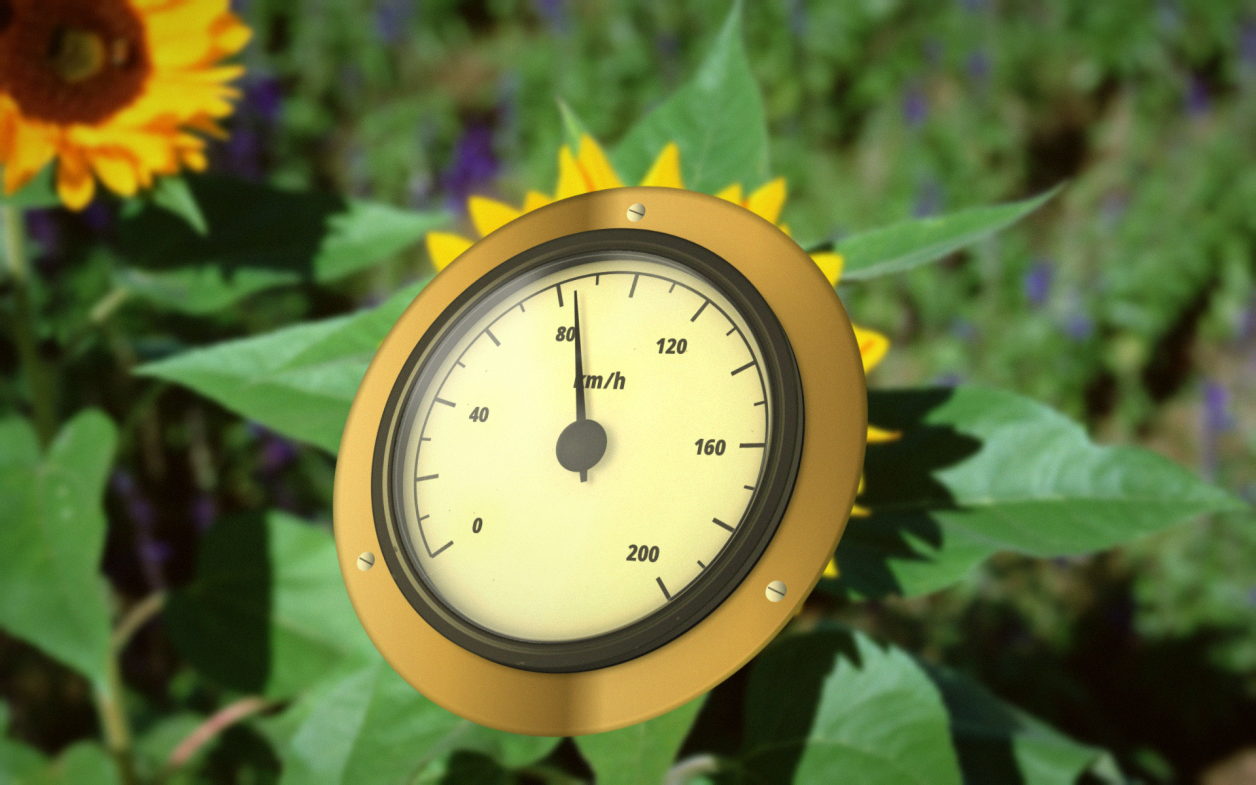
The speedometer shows 85,km/h
